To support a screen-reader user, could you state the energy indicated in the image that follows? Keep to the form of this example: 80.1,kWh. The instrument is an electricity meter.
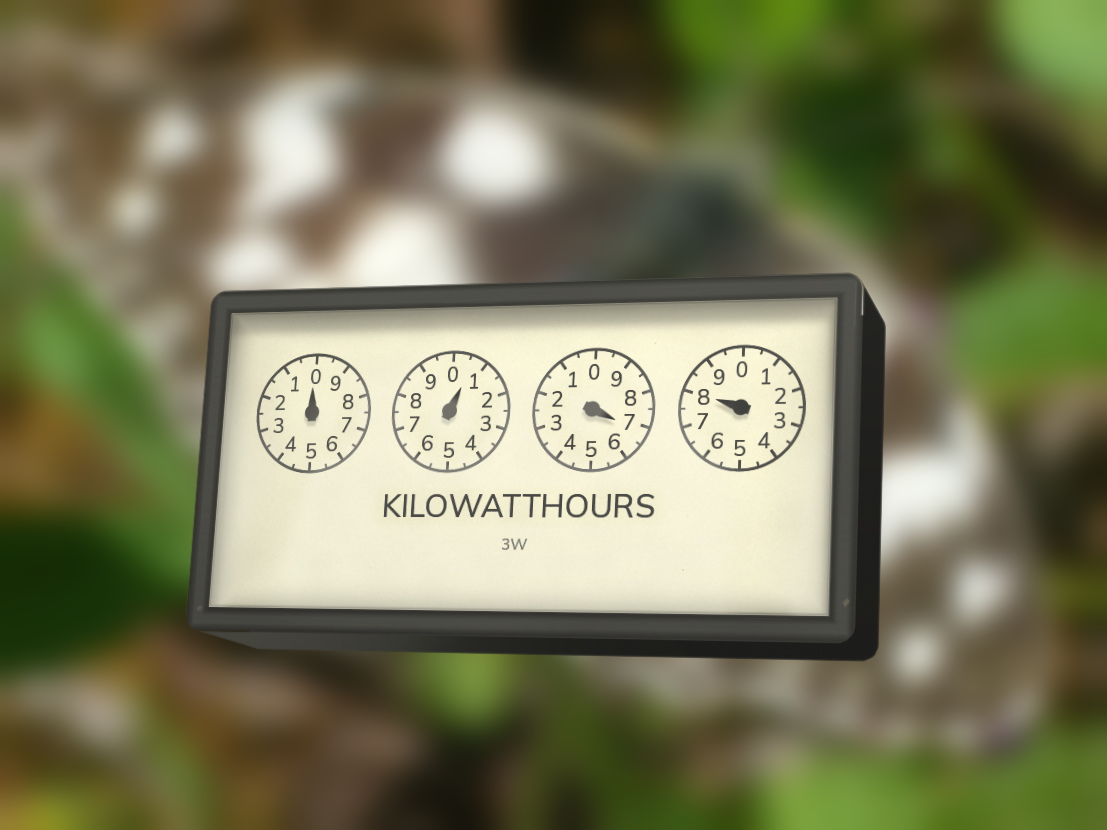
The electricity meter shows 68,kWh
